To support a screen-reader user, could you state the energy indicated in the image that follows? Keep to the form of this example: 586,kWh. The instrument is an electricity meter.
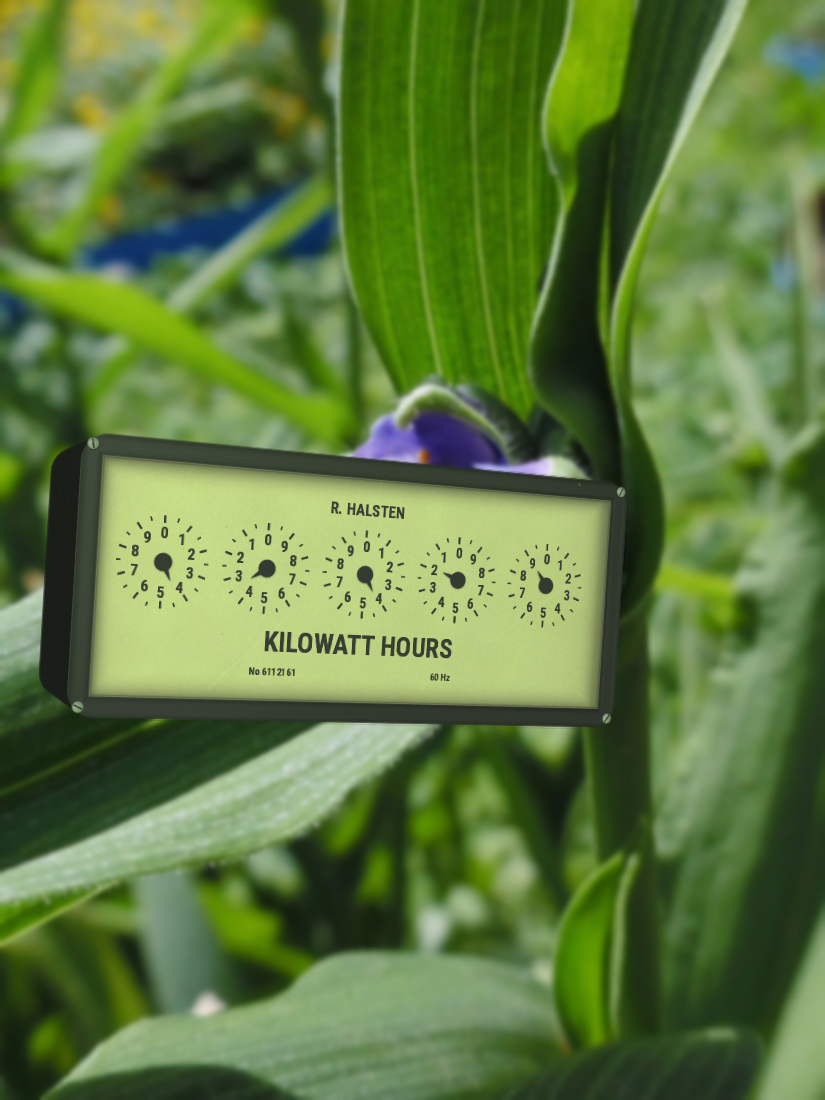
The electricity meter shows 43419,kWh
